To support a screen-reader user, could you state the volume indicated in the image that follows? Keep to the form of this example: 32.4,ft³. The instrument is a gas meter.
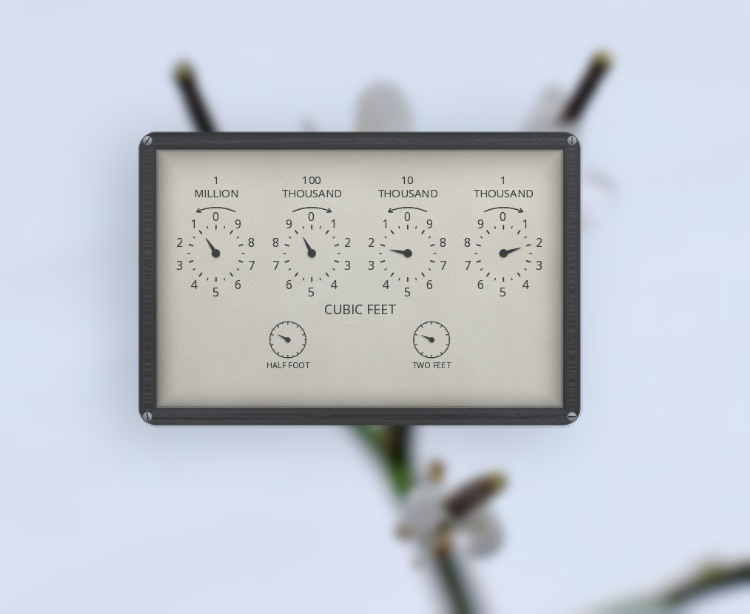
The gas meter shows 92200,ft³
